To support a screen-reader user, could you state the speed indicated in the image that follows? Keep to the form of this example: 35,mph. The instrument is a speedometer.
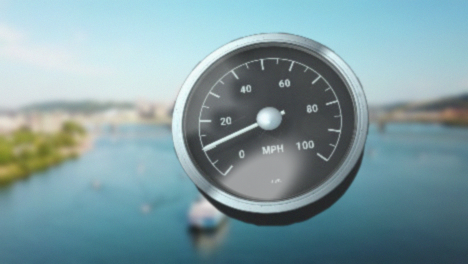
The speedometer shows 10,mph
